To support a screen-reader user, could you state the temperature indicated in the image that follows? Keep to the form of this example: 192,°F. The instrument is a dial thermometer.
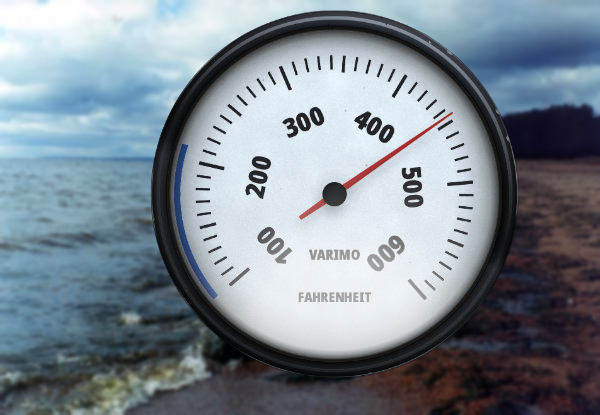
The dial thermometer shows 445,°F
